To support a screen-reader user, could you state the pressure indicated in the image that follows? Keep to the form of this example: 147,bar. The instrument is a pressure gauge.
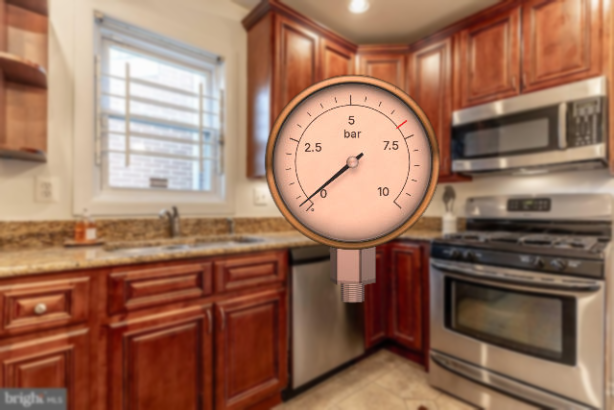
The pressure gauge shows 0.25,bar
